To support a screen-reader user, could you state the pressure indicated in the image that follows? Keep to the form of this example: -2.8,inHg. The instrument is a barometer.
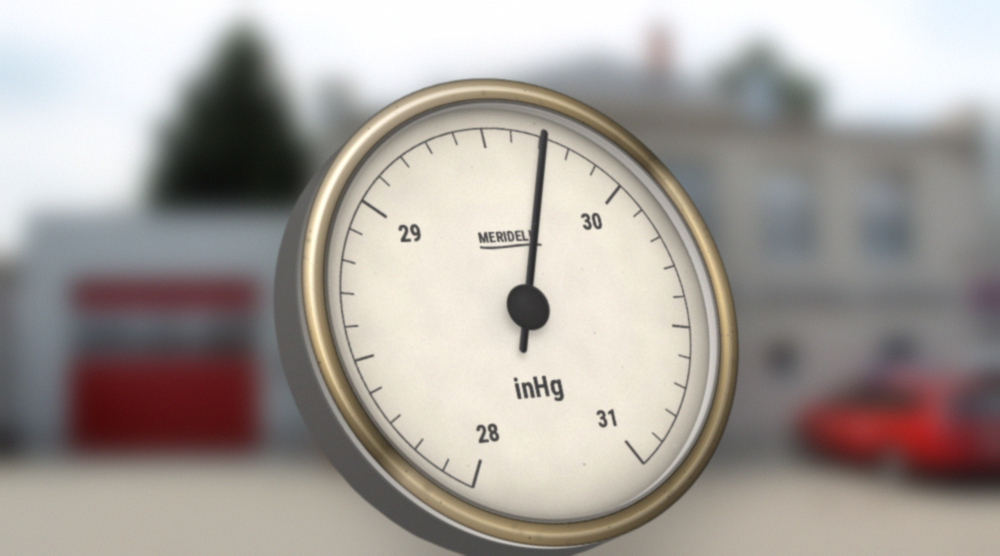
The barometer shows 29.7,inHg
